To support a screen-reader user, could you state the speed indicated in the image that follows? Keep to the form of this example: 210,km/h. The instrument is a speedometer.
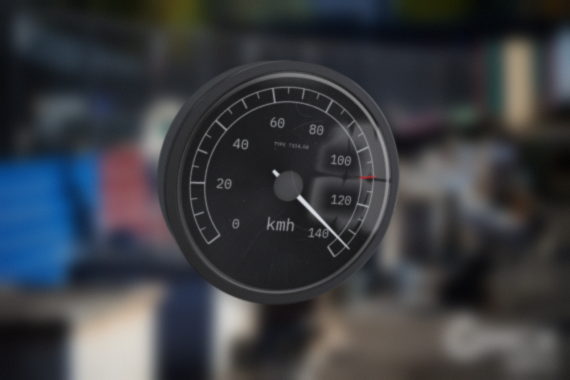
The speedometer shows 135,km/h
